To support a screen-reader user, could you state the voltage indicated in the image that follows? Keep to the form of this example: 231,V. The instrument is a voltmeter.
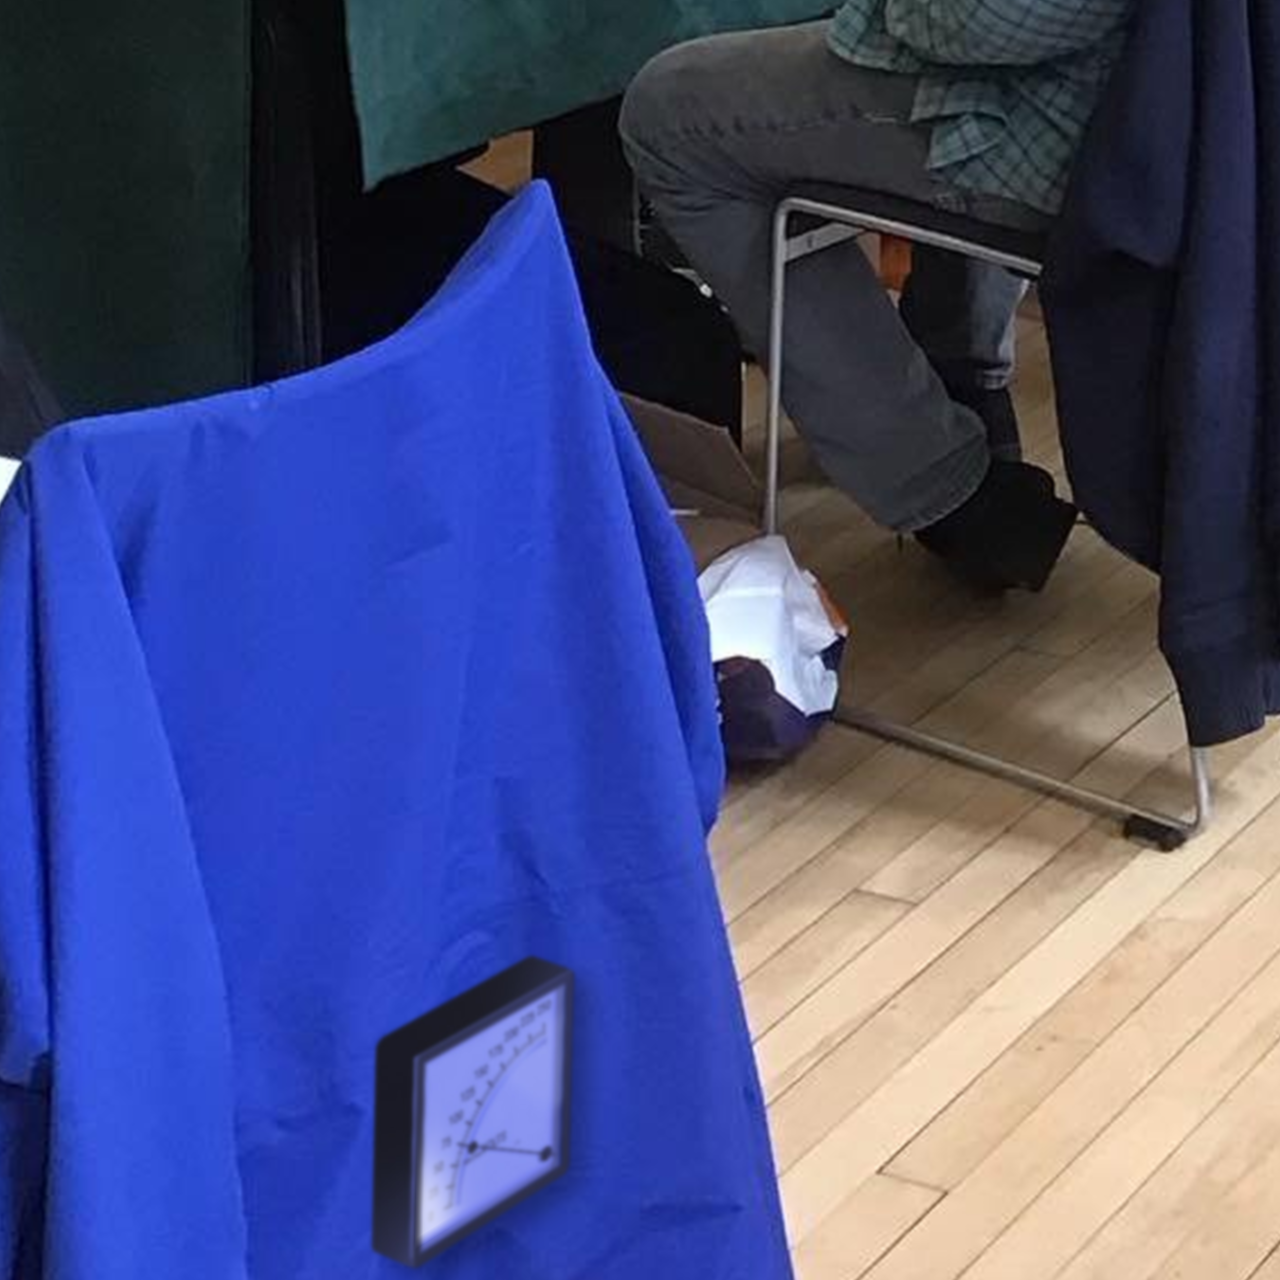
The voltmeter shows 75,V
